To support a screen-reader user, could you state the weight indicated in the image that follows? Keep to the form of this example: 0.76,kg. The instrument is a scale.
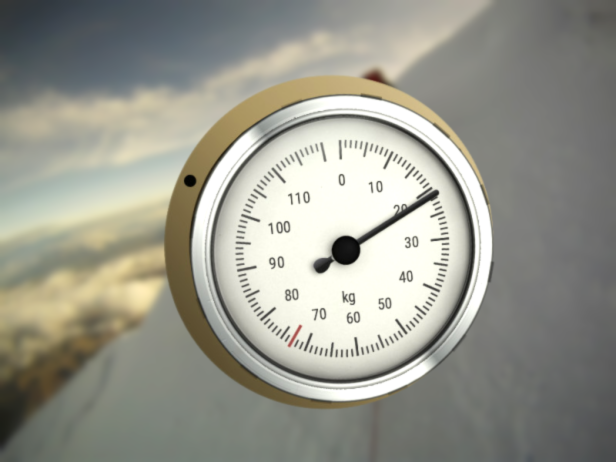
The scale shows 21,kg
